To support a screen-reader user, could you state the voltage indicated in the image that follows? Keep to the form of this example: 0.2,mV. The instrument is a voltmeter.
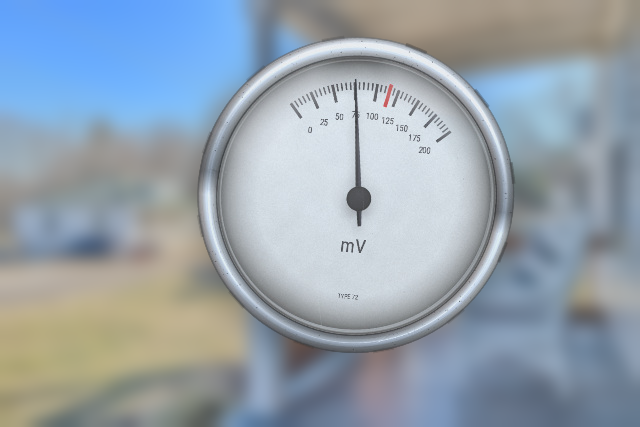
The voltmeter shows 75,mV
